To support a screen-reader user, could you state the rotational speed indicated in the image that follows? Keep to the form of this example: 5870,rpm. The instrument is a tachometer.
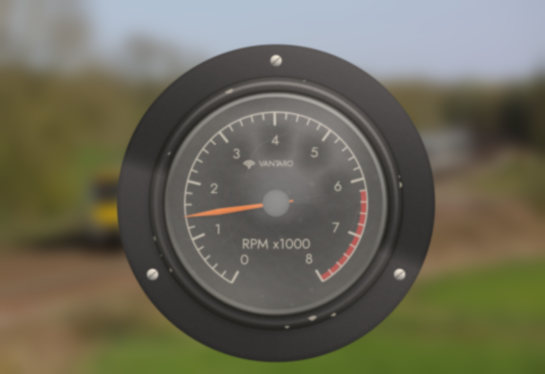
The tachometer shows 1400,rpm
